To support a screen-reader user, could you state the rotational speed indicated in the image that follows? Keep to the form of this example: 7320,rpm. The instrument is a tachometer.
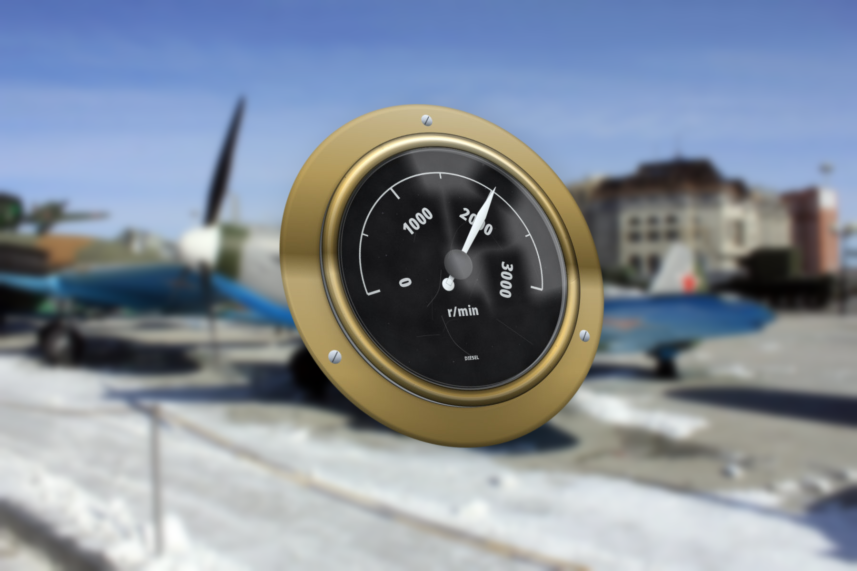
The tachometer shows 2000,rpm
